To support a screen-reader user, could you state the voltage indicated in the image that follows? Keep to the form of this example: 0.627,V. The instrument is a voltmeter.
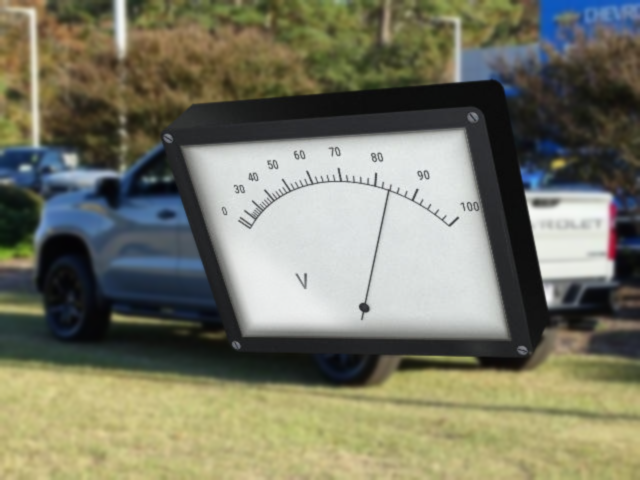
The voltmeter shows 84,V
